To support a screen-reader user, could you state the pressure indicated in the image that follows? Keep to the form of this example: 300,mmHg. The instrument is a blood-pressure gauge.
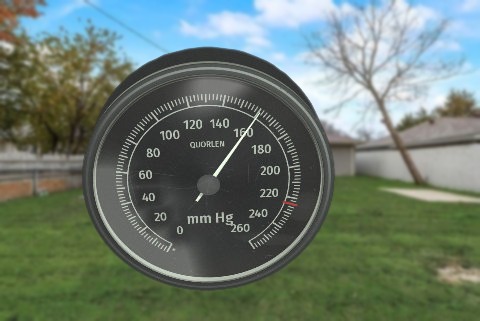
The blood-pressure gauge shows 160,mmHg
